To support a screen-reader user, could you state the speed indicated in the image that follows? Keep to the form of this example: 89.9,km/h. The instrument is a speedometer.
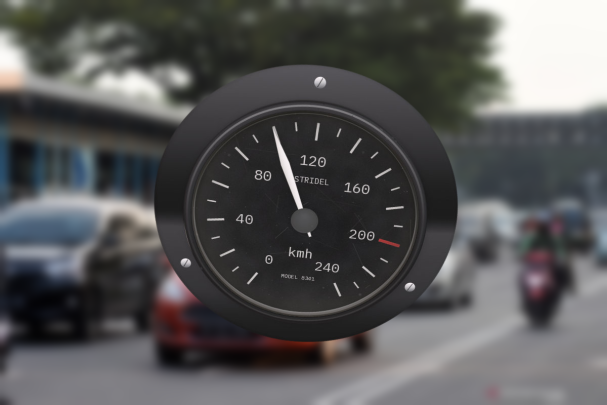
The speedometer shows 100,km/h
